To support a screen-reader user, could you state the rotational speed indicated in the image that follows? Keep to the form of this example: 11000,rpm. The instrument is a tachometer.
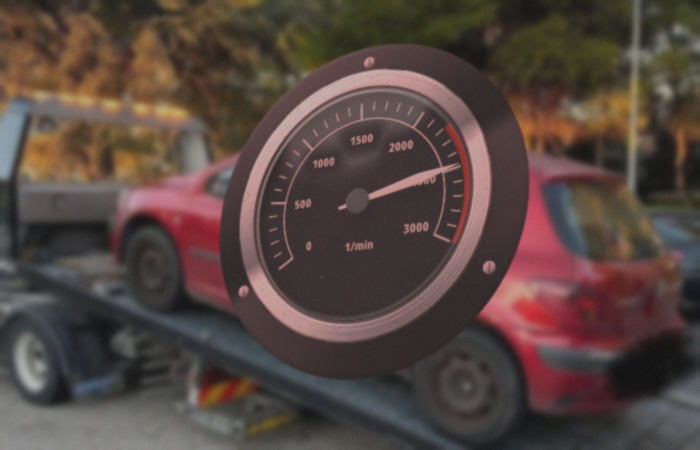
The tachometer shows 2500,rpm
